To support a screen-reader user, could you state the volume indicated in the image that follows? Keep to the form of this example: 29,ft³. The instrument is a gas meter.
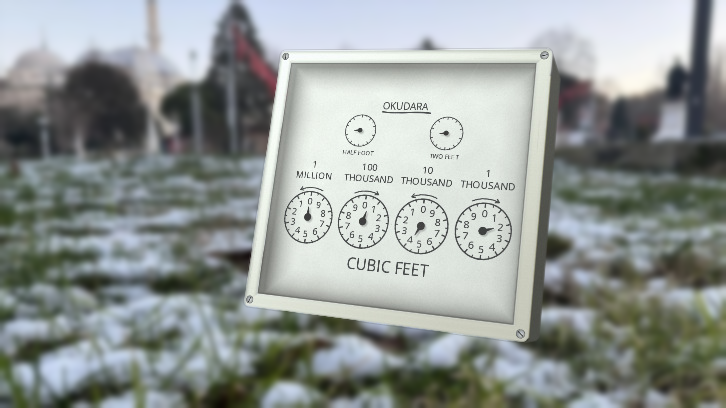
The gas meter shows 4200,ft³
